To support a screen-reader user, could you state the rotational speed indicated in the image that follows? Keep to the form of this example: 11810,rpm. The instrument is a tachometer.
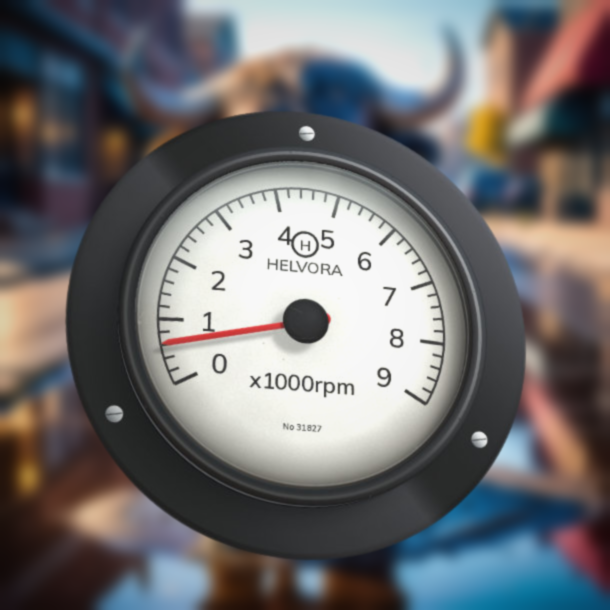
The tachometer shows 600,rpm
